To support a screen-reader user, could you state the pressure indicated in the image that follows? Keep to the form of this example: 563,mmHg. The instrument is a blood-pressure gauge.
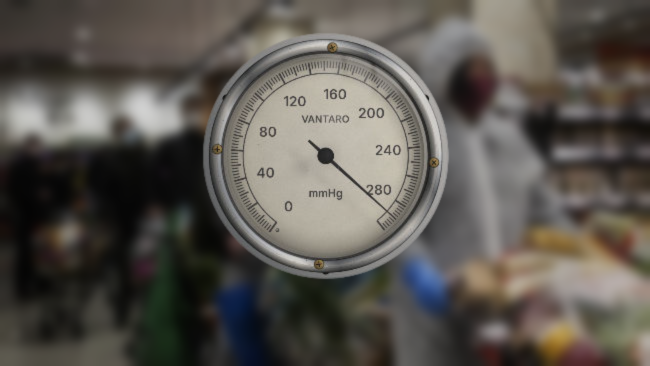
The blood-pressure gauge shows 290,mmHg
